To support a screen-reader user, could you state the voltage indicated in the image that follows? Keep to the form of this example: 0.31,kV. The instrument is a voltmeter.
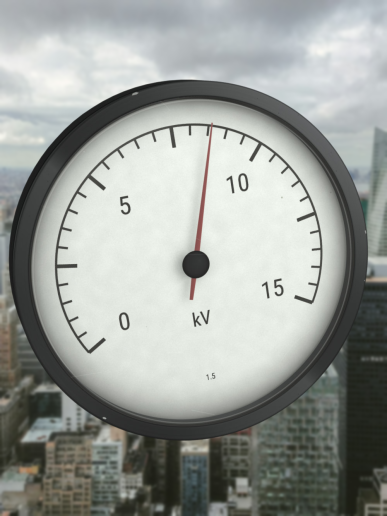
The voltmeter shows 8.5,kV
